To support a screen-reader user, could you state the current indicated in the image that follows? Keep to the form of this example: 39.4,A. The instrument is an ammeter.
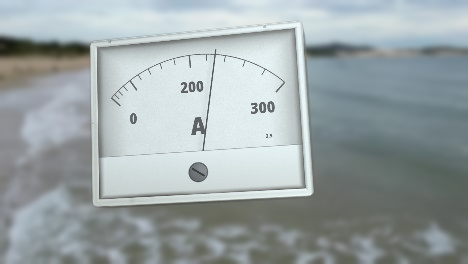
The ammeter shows 230,A
